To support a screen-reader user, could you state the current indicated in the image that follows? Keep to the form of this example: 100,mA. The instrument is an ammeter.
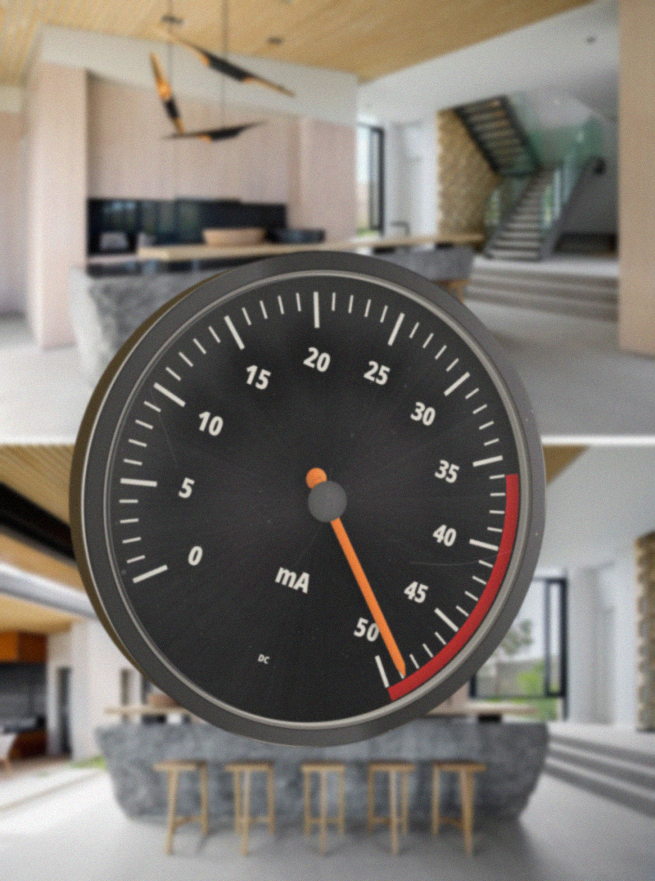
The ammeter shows 49,mA
